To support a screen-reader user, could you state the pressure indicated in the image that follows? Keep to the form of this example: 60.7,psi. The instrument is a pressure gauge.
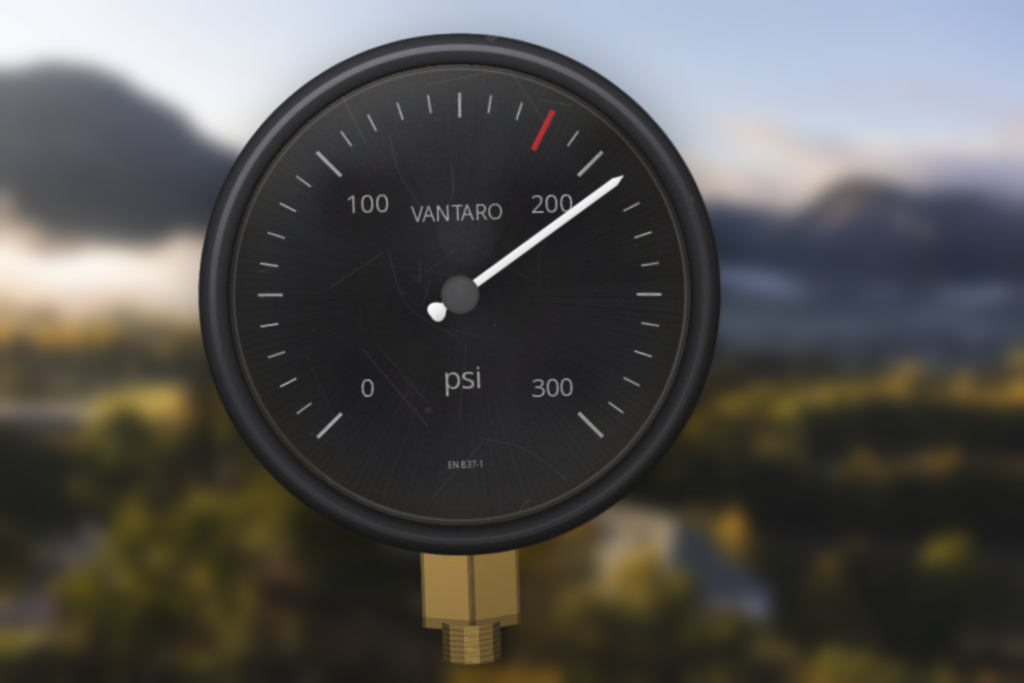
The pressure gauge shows 210,psi
